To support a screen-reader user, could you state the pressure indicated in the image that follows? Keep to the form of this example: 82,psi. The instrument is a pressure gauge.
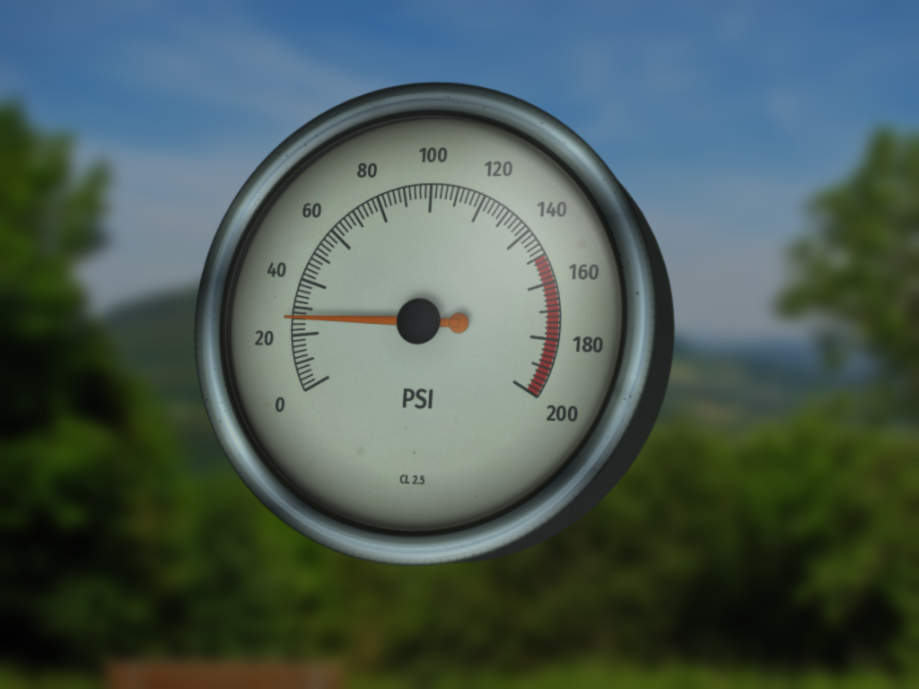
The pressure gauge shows 26,psi
